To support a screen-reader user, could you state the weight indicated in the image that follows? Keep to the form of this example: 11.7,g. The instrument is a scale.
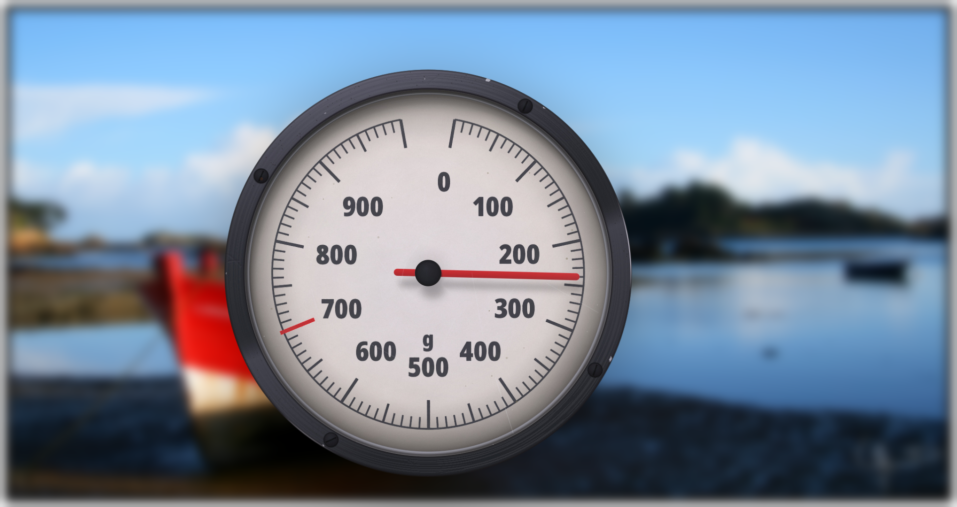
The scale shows 240,g
